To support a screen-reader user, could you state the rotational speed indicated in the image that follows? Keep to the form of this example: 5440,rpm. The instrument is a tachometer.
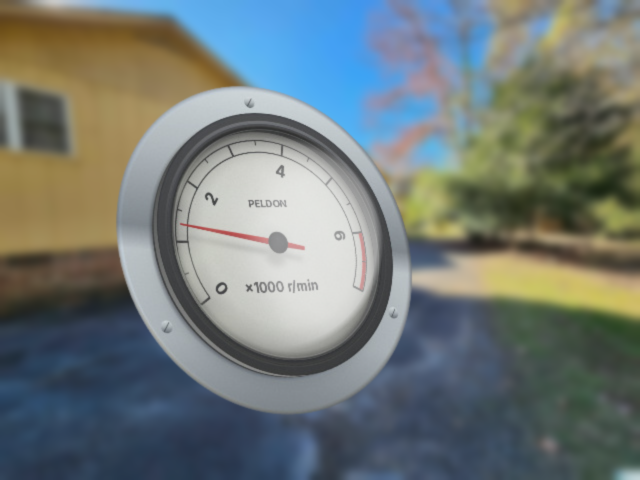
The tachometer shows 1250,rpm
